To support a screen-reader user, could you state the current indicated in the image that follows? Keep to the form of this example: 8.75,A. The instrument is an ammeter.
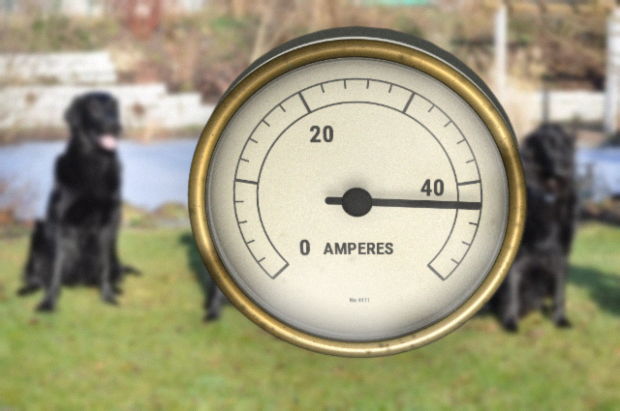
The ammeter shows 42,A
